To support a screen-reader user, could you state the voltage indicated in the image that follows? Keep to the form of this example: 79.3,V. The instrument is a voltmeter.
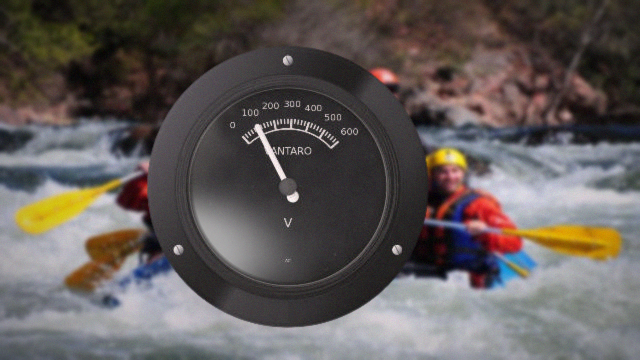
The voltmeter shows 100,V
